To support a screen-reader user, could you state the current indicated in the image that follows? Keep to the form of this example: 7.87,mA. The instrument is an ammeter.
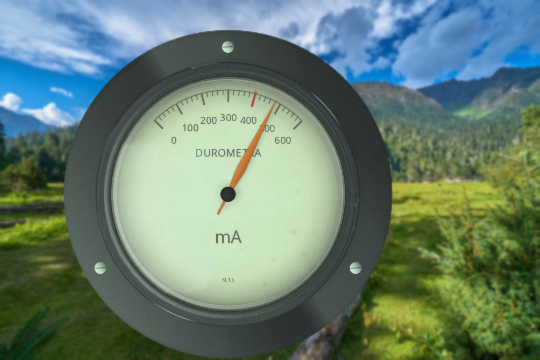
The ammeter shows 480,mA
